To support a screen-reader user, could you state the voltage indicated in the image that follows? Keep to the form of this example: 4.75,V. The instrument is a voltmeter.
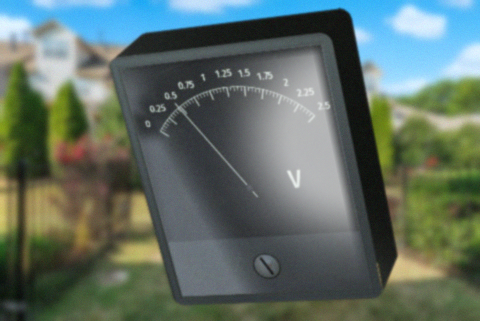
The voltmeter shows 0.5,V
